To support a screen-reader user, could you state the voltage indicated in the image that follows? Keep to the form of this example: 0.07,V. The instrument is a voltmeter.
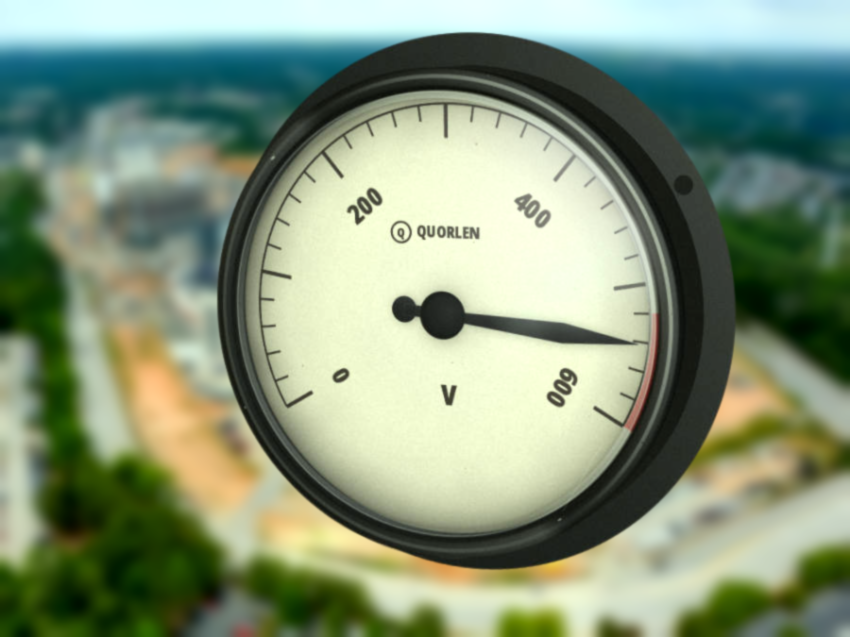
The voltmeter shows 540,V
